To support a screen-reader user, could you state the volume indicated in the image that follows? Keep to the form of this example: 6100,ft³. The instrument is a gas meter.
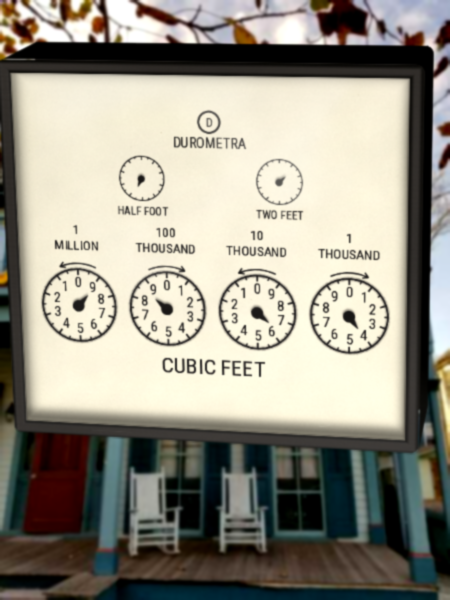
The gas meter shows 886400,ft³
